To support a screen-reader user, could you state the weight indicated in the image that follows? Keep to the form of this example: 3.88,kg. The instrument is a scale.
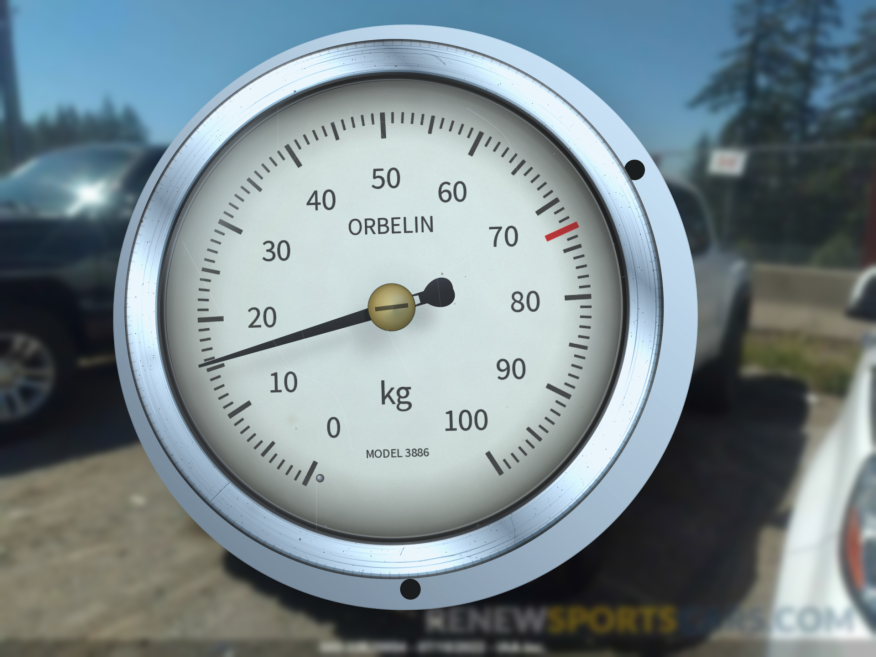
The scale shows 15.5,kg
